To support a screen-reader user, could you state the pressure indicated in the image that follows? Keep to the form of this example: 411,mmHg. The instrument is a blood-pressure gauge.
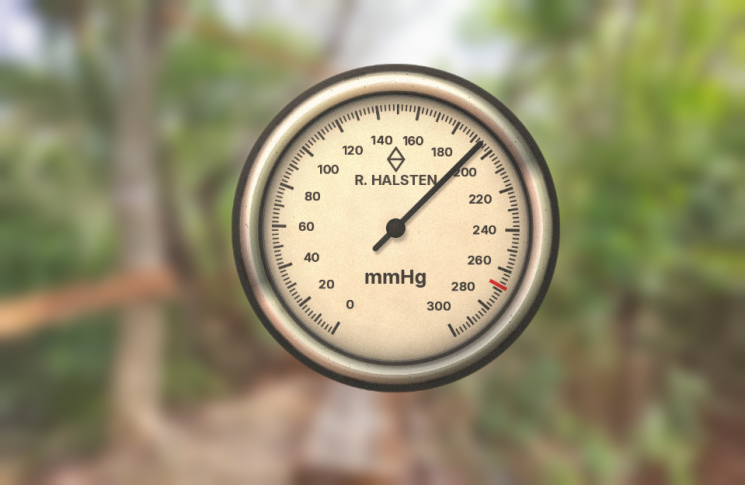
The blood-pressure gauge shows 194,mmHg
